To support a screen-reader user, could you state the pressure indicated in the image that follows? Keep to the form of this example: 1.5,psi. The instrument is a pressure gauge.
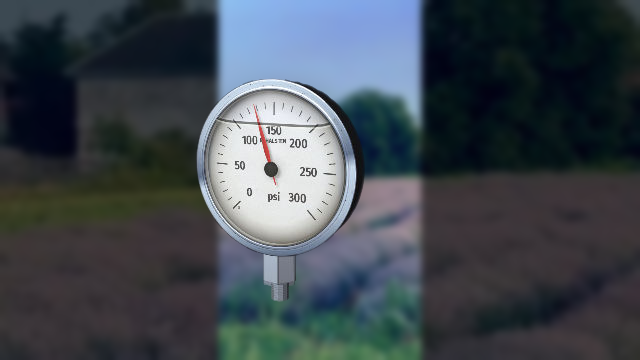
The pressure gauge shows 130,psi
